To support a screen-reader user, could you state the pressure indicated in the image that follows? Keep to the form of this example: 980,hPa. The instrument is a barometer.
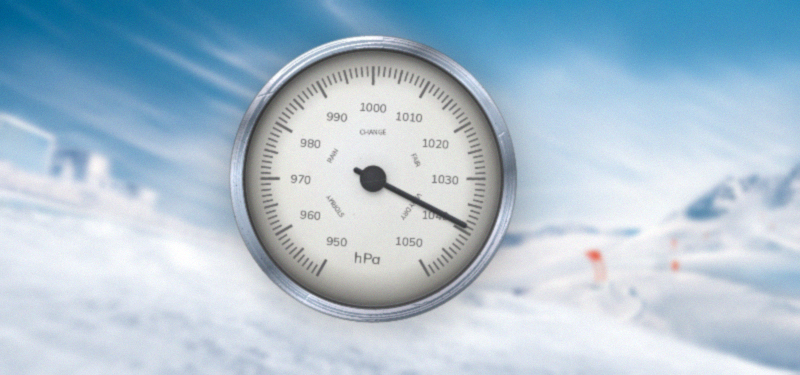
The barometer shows 1039,hPa
